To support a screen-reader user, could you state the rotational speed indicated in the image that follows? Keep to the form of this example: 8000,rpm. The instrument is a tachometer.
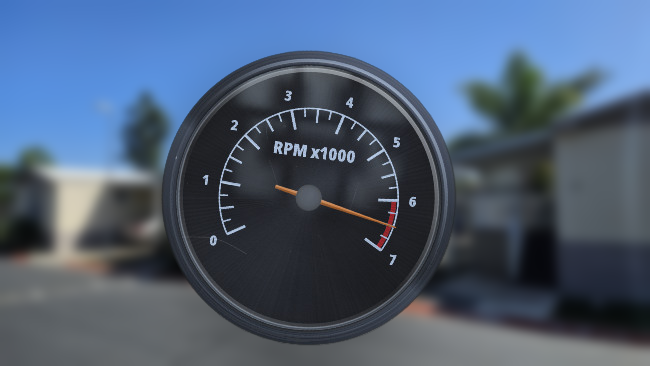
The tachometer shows 6500,rpm
